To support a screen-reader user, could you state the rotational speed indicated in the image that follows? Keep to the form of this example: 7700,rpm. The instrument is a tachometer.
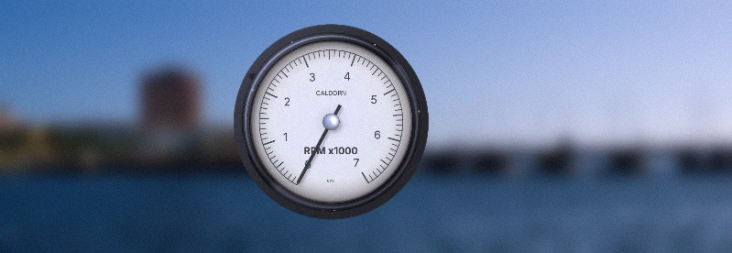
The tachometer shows 0,rpm
